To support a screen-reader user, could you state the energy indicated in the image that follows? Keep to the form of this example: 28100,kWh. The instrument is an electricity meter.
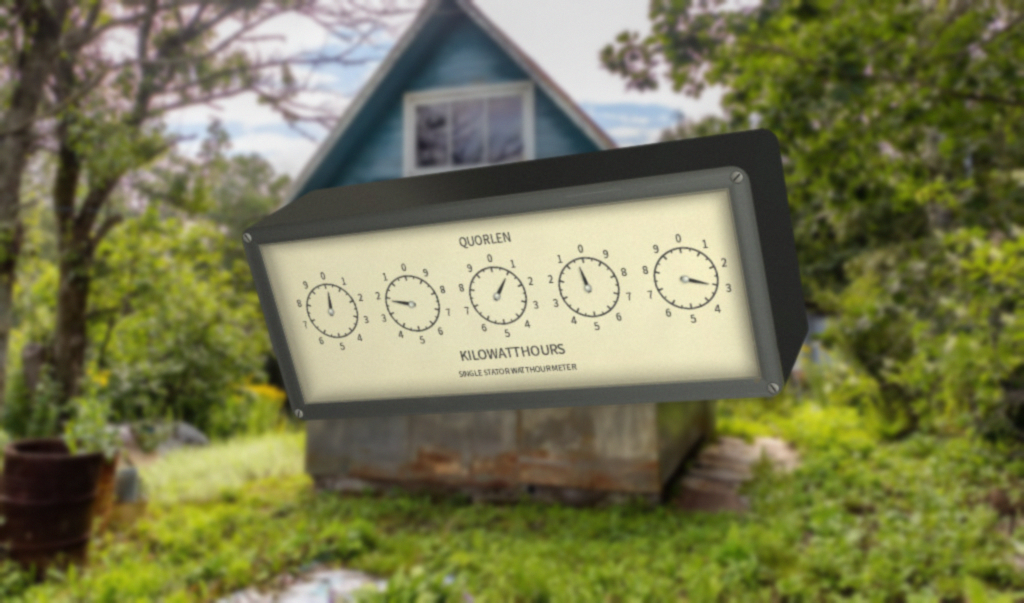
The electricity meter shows 2103,kWh
